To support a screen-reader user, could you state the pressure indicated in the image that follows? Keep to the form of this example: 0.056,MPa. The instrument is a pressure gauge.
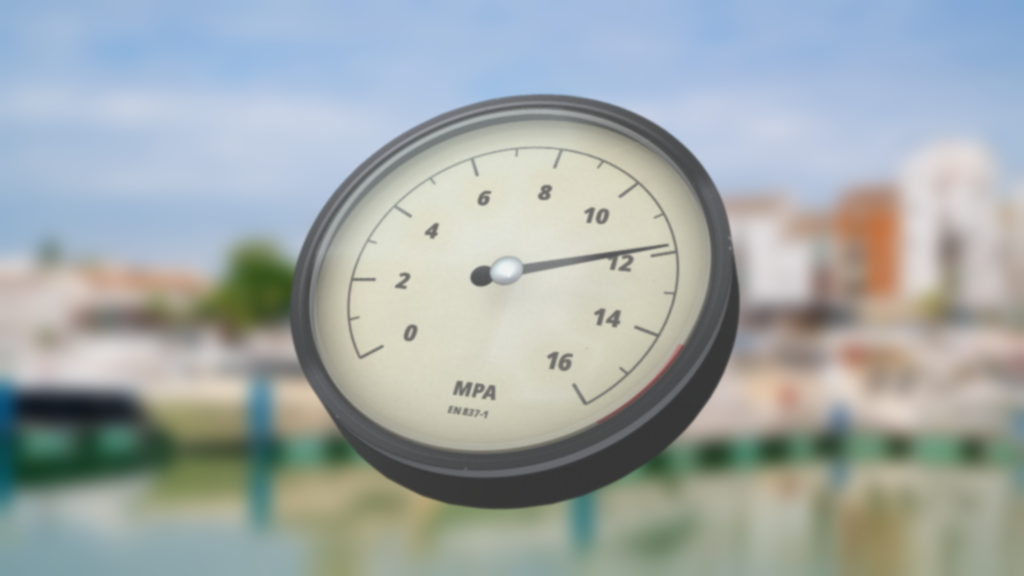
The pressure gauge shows 12,MPa
